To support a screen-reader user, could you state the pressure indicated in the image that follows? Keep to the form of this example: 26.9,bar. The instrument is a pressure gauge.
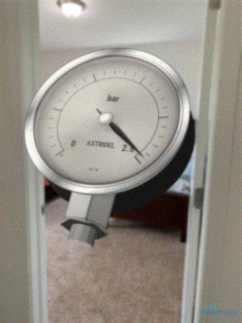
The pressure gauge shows 2.45,bar
